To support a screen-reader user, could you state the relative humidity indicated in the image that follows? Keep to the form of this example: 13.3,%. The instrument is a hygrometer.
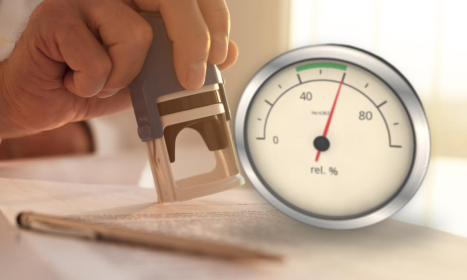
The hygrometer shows 60,%
